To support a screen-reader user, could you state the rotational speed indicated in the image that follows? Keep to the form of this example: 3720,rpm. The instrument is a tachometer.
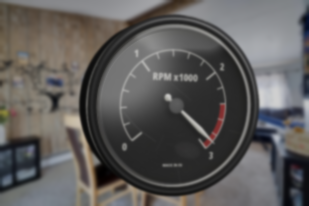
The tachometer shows 2900,rpm
